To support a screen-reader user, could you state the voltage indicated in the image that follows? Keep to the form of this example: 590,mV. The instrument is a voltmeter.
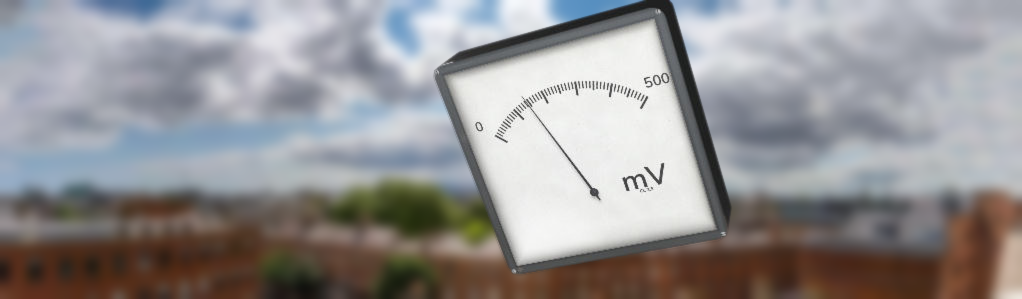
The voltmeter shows 150,mV
